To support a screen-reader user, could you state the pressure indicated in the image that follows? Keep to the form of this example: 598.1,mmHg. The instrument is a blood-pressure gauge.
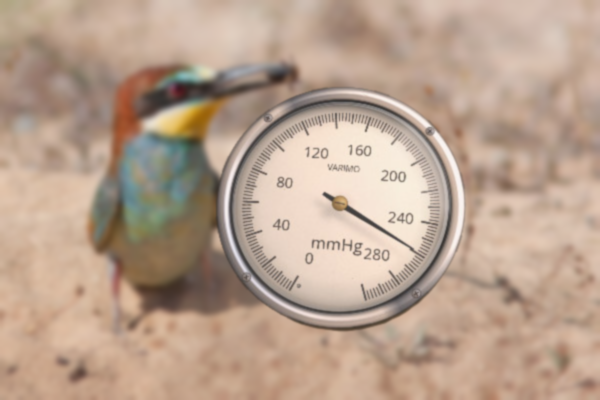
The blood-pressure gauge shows 260,mmHg
